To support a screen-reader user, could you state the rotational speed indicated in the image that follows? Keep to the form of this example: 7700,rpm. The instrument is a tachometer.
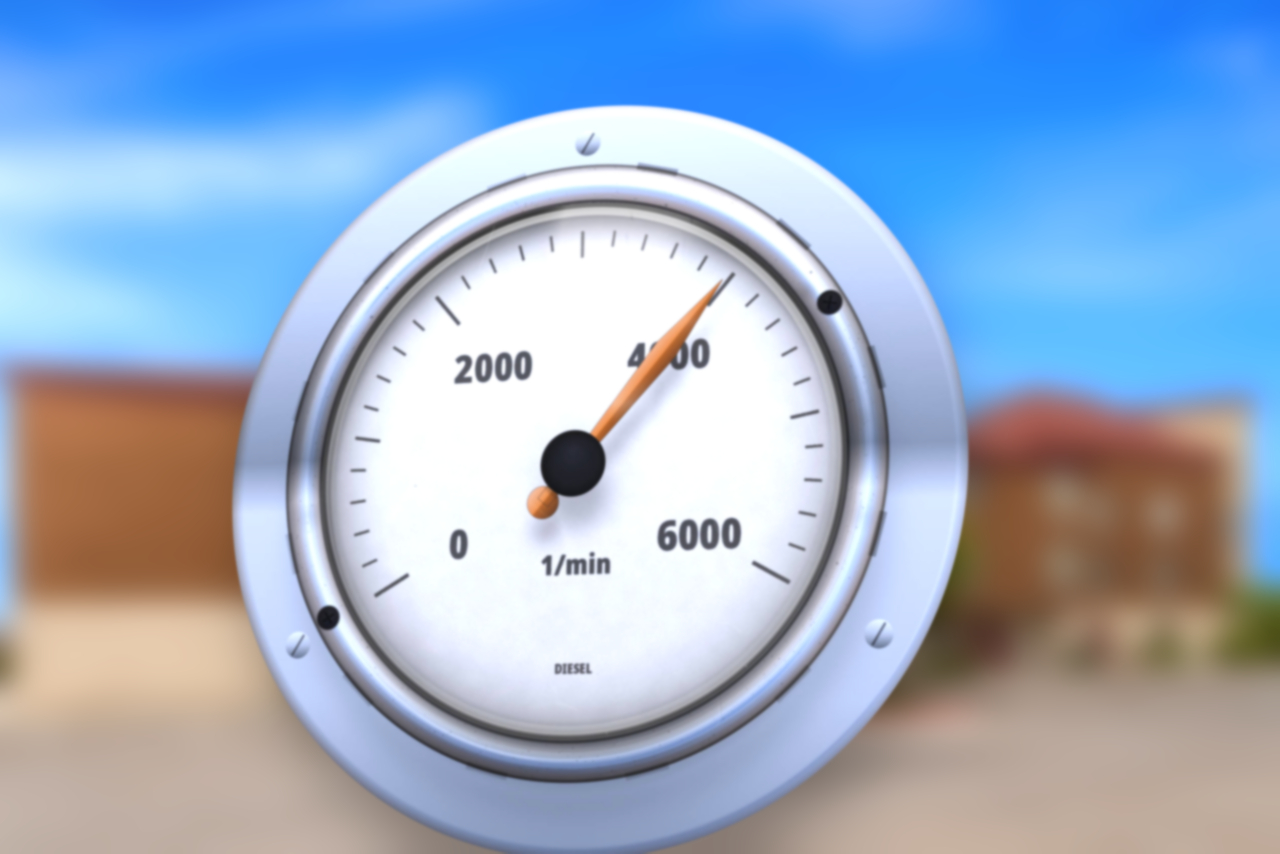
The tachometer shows 4000,rpm
